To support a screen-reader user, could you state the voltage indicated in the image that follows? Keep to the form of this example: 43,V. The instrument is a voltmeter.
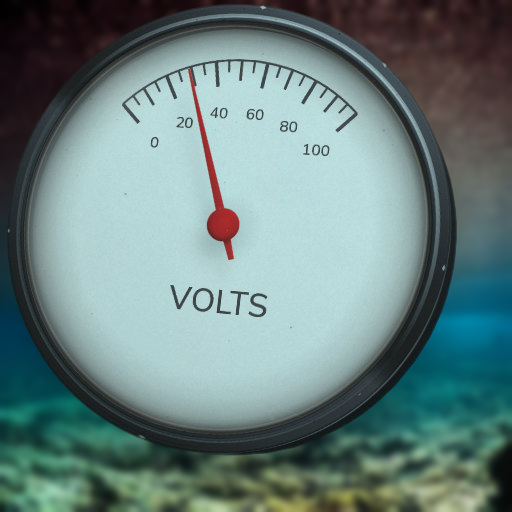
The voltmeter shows 30,V
